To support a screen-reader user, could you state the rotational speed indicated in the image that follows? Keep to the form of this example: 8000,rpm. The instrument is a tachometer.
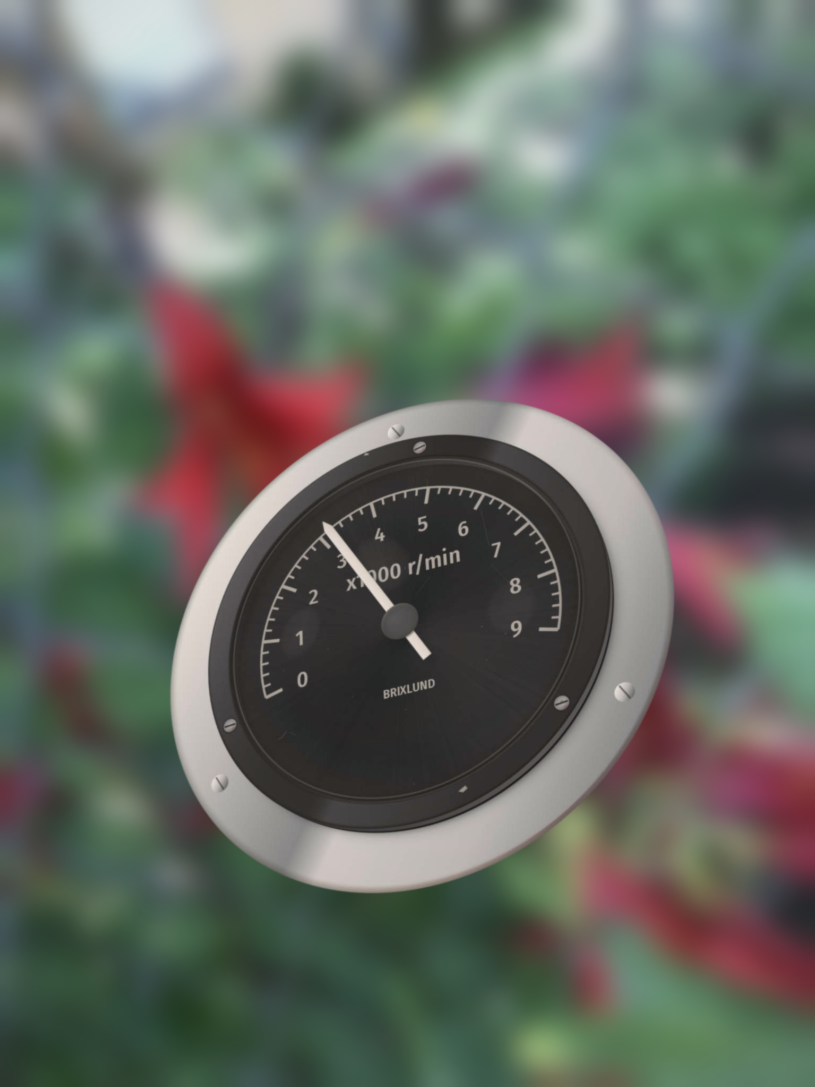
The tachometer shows 3200,rpm
